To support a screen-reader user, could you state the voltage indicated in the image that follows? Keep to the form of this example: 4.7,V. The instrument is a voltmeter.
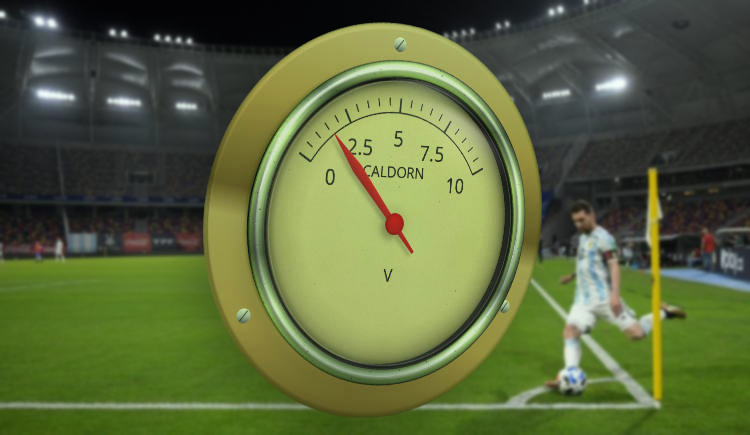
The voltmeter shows 1.5,V
